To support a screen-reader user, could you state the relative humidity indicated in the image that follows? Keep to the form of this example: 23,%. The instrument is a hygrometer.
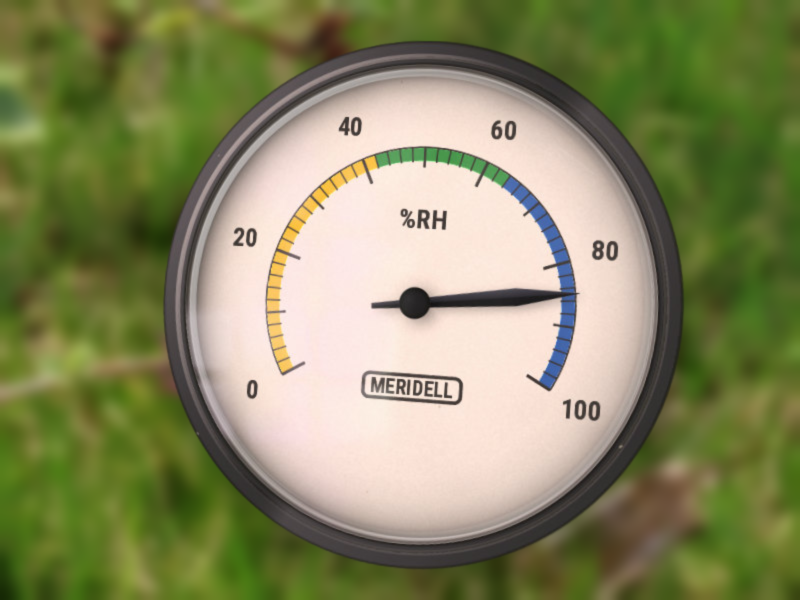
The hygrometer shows 85,%
